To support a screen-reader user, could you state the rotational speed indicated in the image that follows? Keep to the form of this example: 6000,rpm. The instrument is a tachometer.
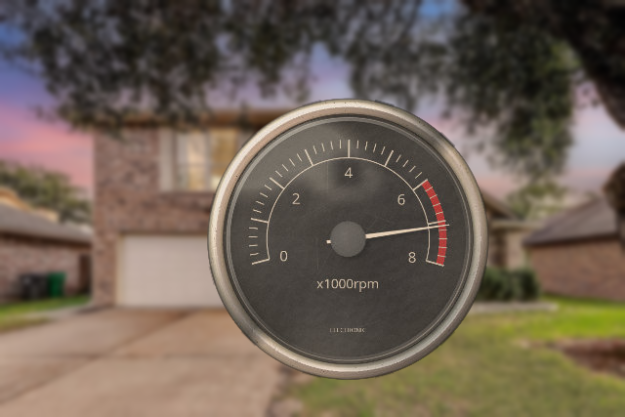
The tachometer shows 7100,rpm
